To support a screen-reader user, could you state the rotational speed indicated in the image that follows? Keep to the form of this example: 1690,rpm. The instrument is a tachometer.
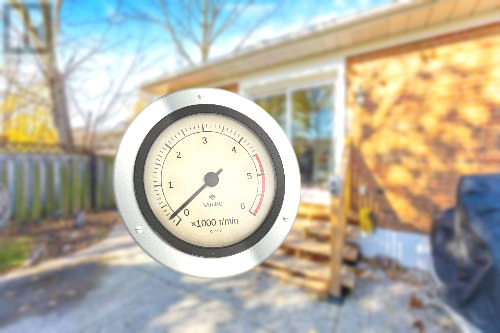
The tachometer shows 200,rpm
